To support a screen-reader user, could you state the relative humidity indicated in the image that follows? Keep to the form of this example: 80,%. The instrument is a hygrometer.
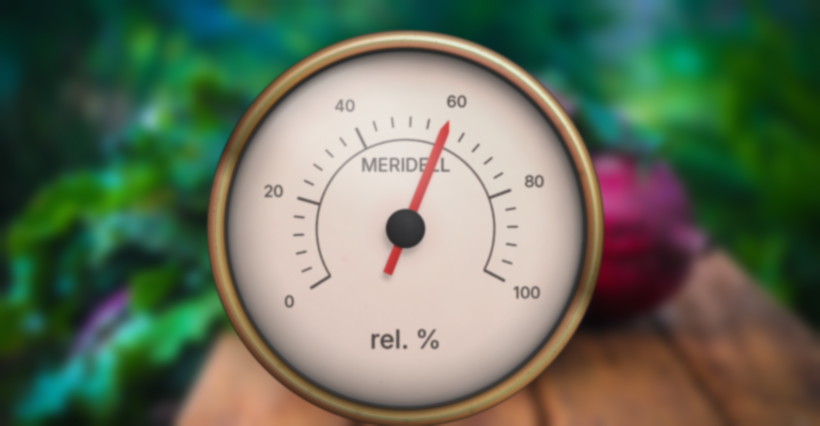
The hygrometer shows 60,%
